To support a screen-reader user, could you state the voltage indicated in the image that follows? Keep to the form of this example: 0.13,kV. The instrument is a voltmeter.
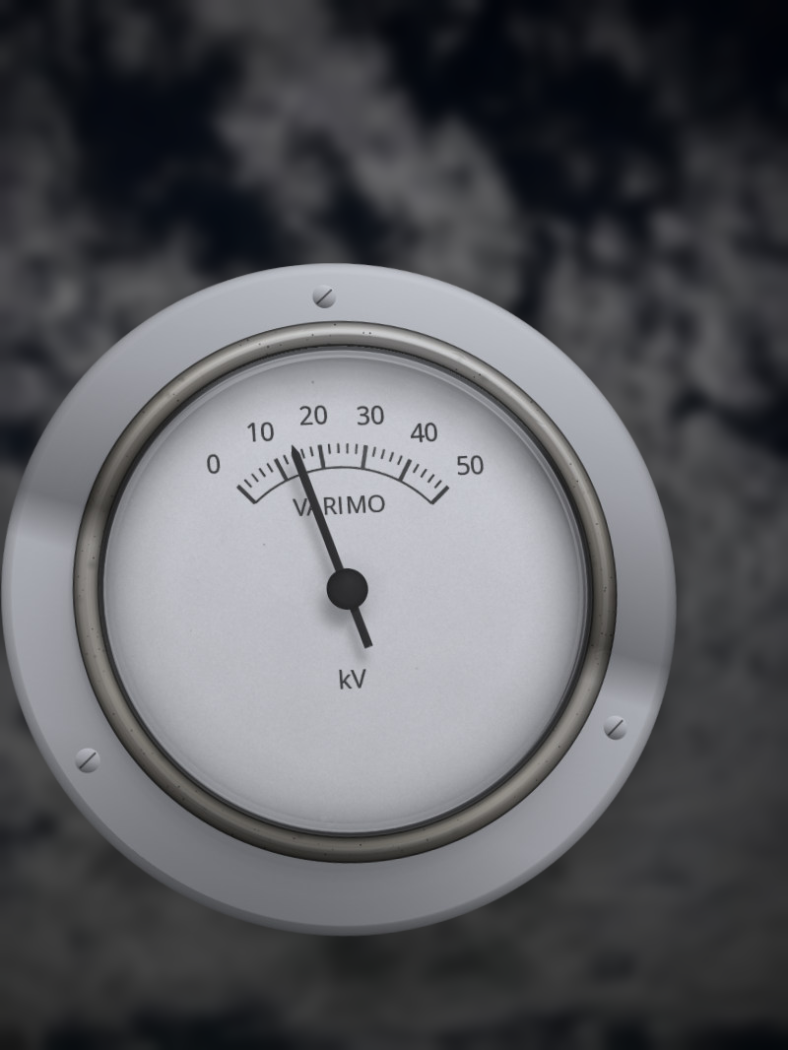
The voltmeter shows 14,kV
